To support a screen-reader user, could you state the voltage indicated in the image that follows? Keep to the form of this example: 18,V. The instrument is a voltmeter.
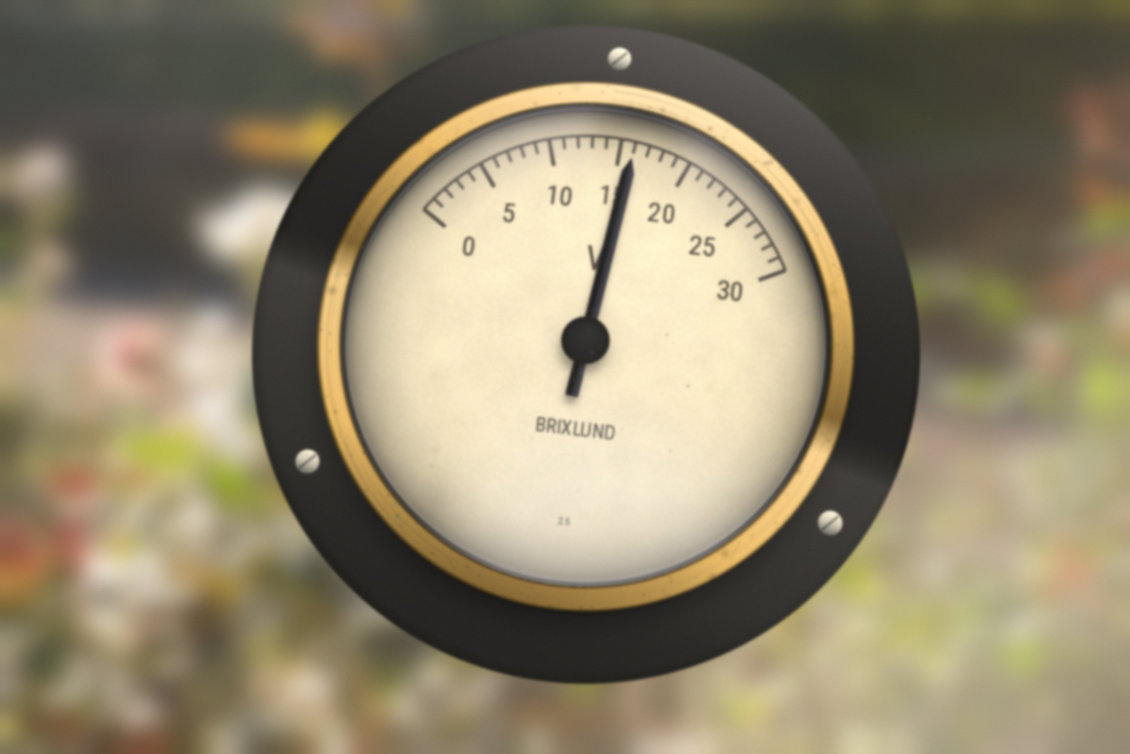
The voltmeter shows 16,V
